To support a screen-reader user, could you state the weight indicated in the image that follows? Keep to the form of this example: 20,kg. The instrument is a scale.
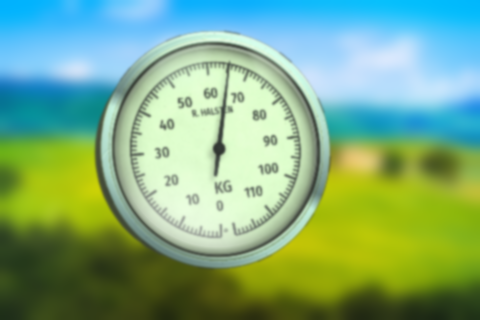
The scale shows 65,kg
